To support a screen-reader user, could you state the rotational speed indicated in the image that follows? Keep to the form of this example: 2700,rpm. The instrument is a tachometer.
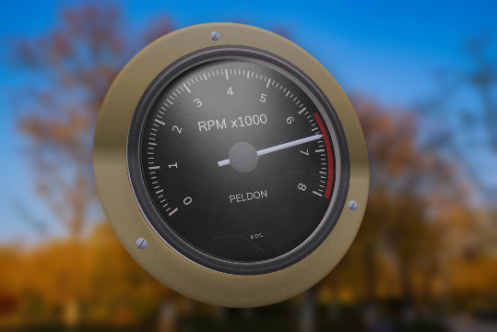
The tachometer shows 6700,rpm
